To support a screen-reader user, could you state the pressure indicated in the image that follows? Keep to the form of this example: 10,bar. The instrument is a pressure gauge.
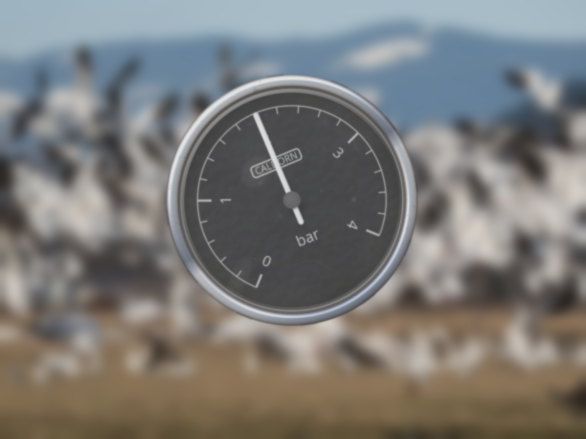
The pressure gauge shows 2,bar
